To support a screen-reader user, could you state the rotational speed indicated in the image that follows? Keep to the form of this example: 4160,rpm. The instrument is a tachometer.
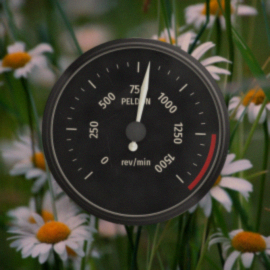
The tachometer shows 800,rpm
